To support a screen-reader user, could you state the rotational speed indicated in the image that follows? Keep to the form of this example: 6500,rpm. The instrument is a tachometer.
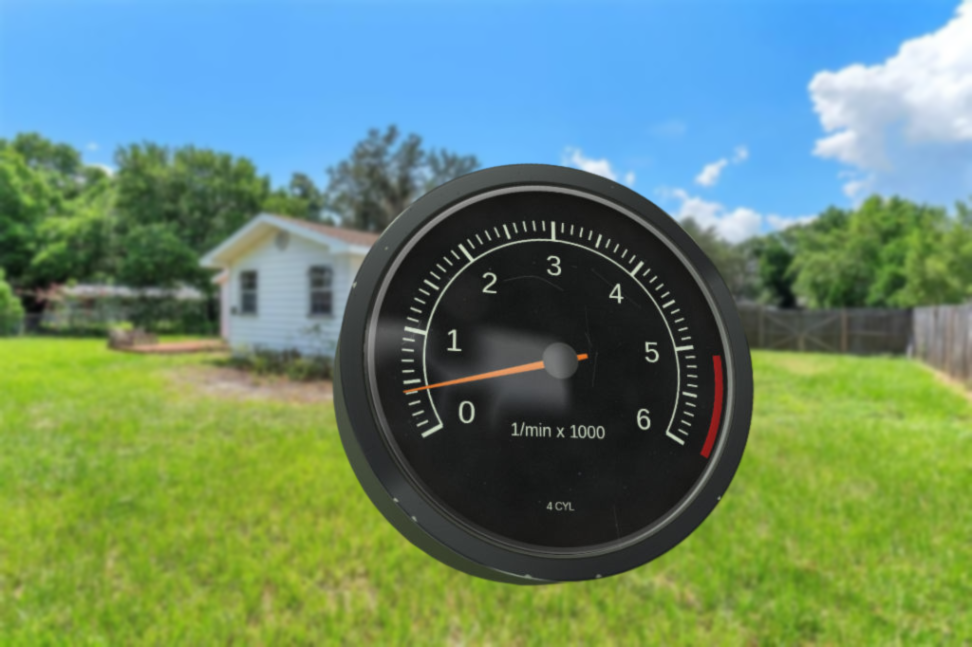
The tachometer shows 400,rpm
